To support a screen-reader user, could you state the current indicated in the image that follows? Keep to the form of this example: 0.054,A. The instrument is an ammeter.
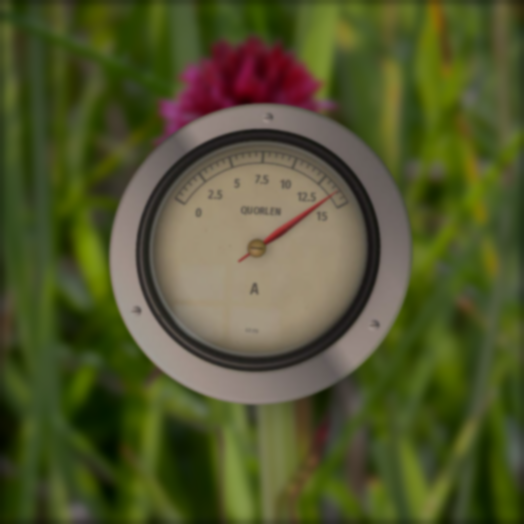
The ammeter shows 14,A
